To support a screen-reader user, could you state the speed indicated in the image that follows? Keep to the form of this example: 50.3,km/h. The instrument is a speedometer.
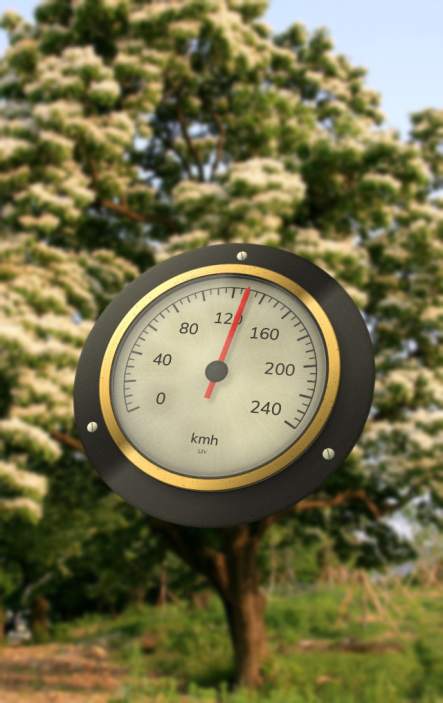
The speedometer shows 130,km/h
